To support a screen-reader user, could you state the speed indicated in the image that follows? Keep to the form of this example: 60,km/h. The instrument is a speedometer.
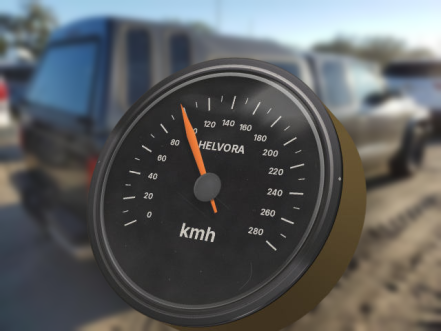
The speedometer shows 100,km/h
